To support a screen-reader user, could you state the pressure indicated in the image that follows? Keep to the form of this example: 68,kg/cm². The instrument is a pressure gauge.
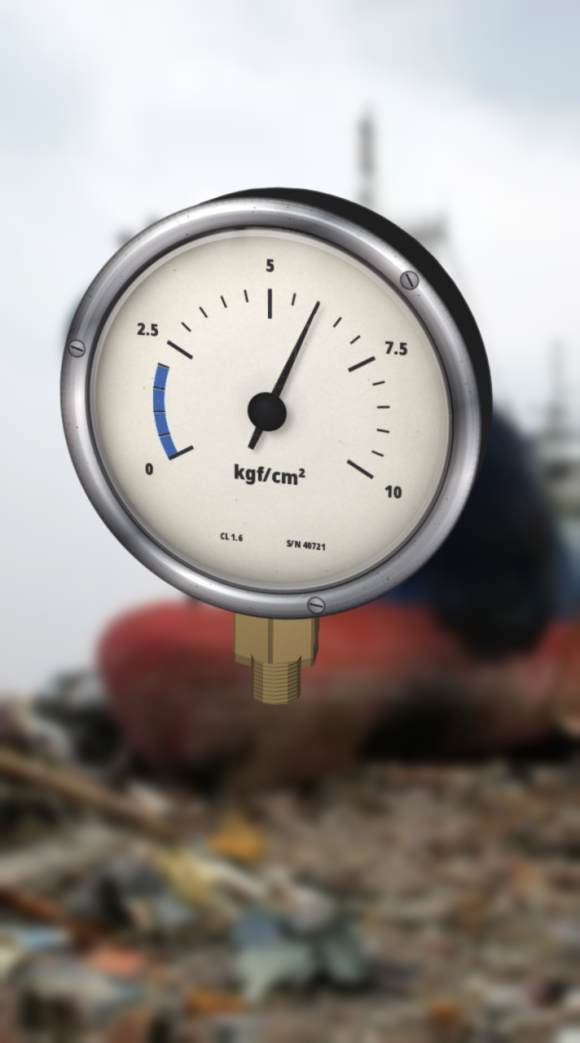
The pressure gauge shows 6,kg/cm²
